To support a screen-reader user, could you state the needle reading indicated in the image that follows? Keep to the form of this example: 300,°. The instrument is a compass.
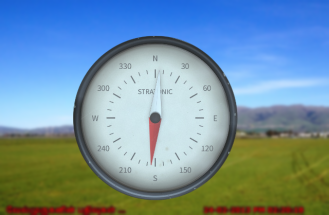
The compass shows 185,°
